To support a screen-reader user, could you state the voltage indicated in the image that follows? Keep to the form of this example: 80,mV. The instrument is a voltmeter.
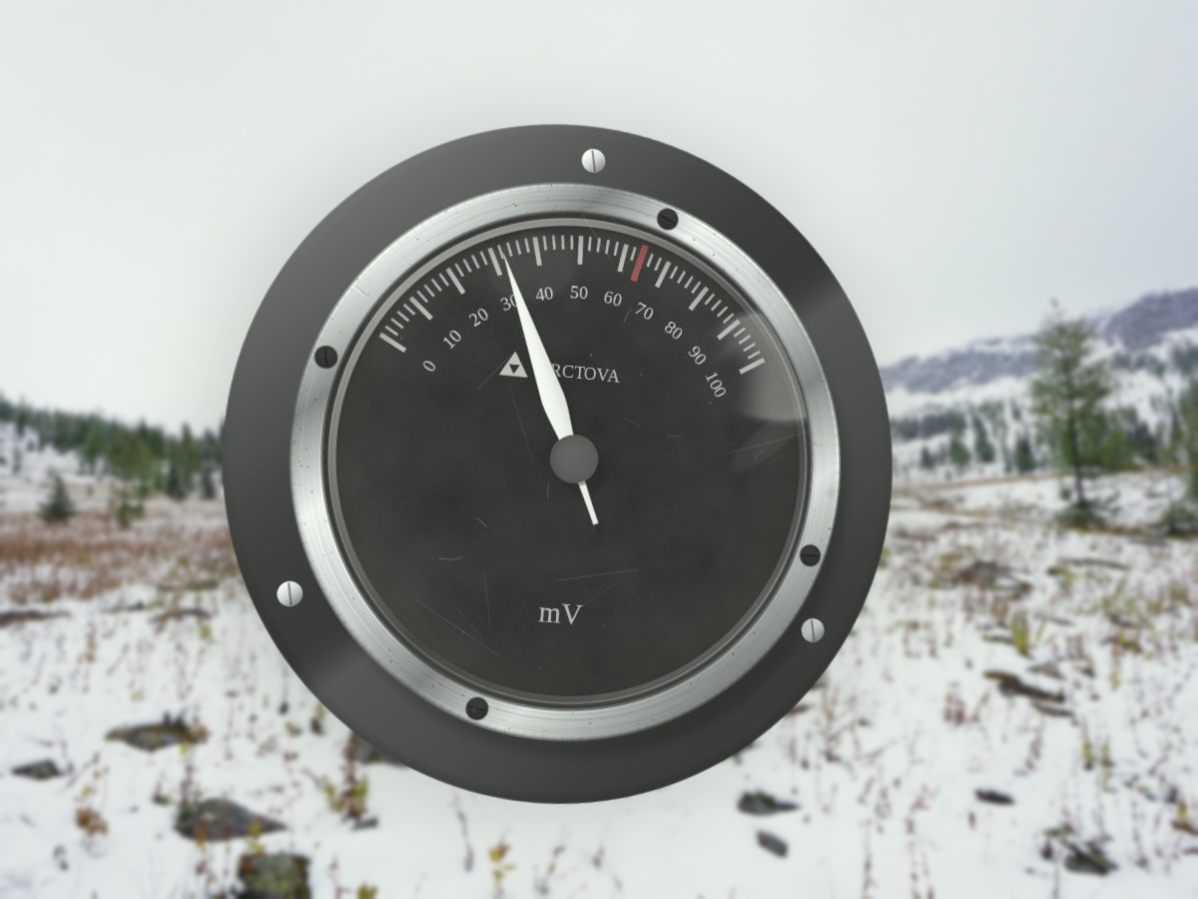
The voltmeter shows 32,mV
